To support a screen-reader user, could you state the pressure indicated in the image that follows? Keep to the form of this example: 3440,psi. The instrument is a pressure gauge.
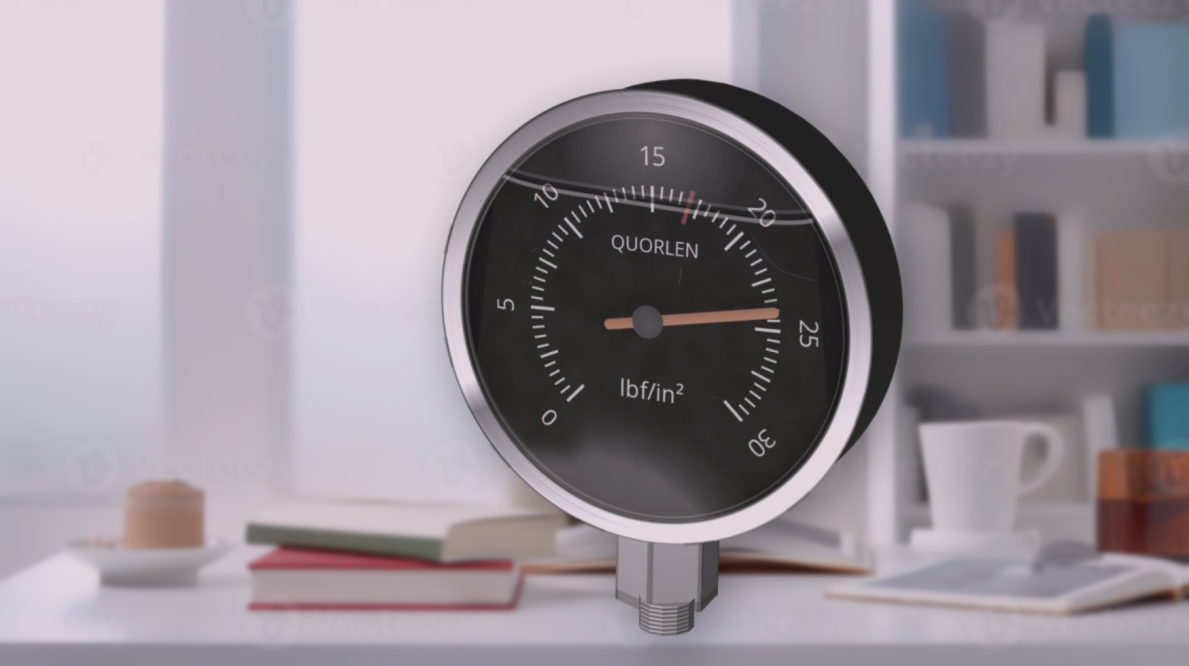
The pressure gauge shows 24,psi
